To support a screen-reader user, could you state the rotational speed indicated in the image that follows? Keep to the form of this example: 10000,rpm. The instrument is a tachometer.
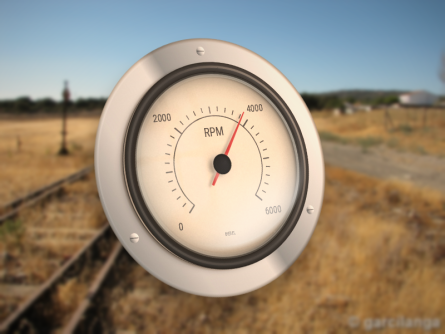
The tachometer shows 3800,rpm
